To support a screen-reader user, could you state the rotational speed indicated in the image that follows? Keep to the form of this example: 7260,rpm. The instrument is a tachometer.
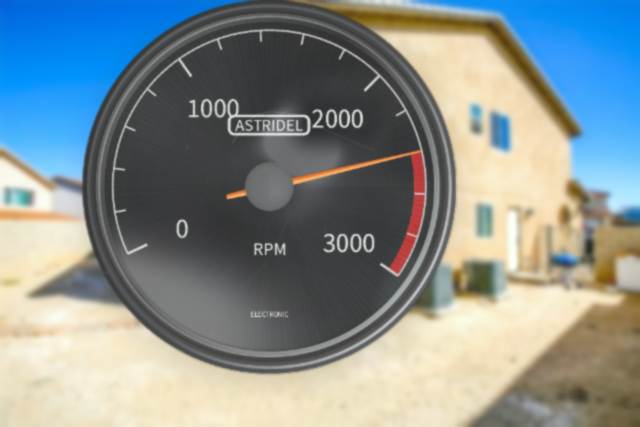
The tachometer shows 2400,rpm
